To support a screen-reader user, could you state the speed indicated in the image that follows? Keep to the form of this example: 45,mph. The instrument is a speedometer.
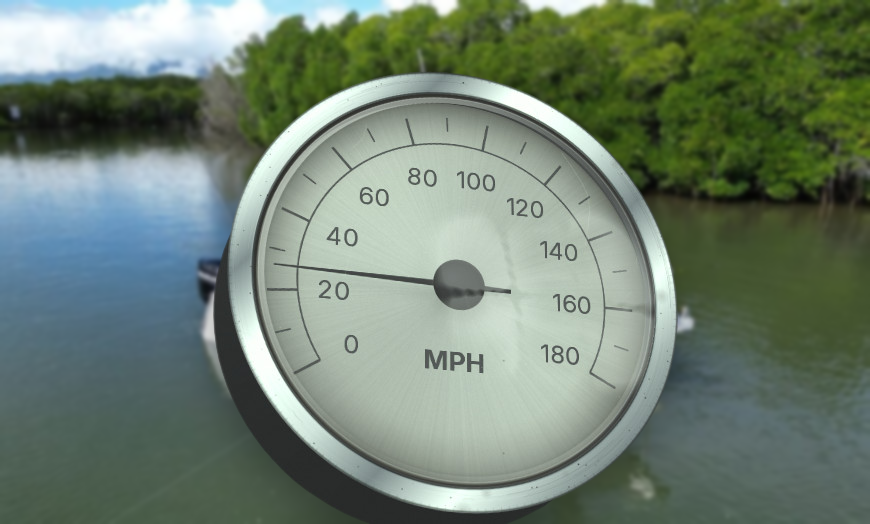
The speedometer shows 25,mph
